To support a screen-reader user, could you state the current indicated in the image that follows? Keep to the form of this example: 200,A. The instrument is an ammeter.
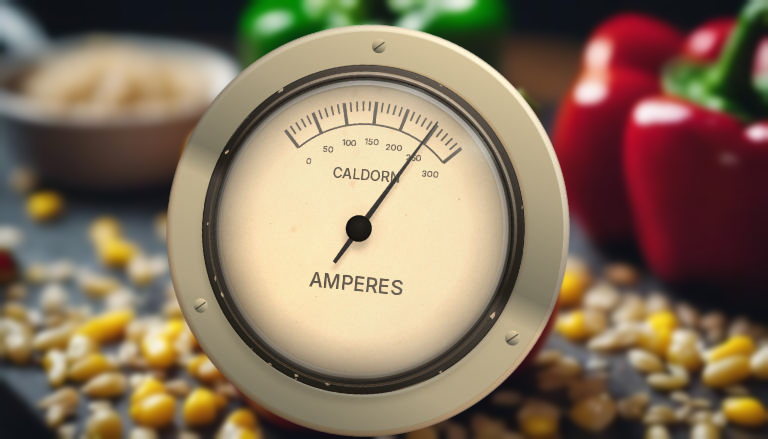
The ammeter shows 250,A
